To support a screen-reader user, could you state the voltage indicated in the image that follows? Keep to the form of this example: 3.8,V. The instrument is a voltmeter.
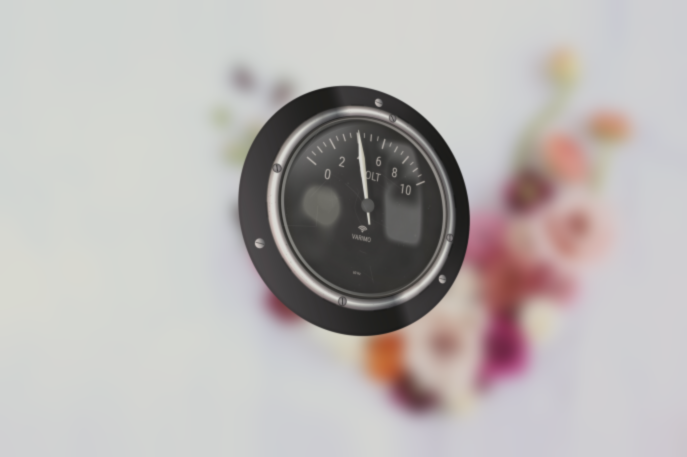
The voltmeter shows 4,V
